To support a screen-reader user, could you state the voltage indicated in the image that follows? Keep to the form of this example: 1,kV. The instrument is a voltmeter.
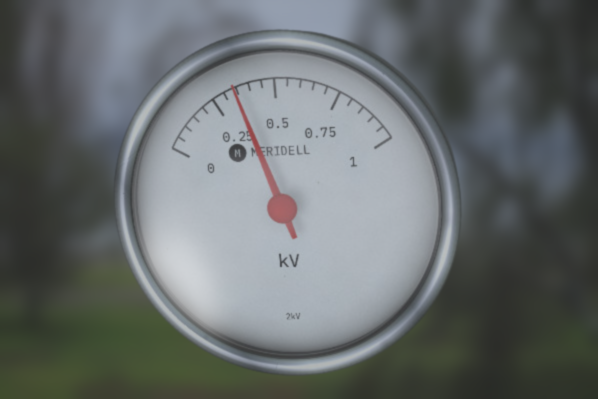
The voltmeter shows 0.35,kV
